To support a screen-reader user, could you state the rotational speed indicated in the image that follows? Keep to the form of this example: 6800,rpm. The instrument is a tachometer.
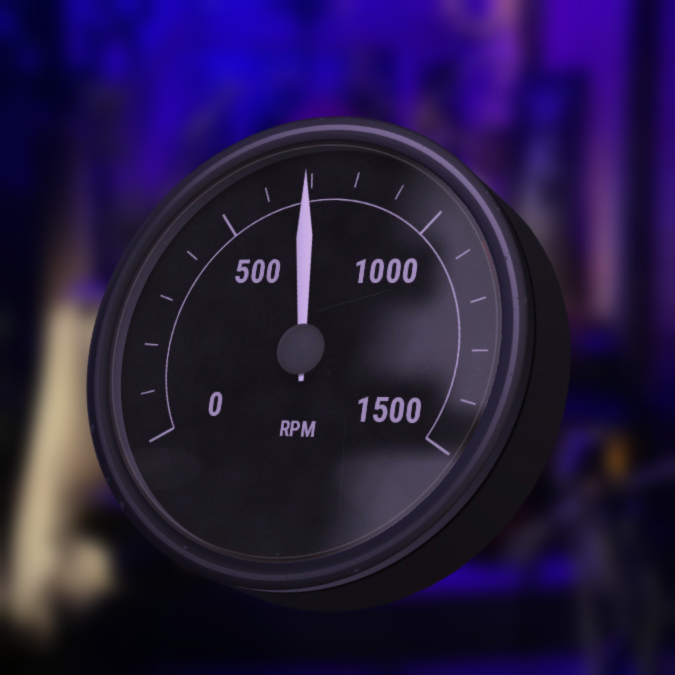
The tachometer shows 700,rpm
